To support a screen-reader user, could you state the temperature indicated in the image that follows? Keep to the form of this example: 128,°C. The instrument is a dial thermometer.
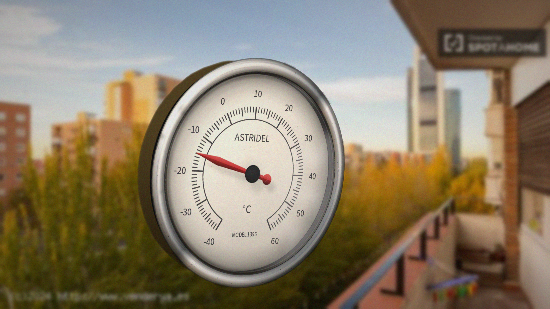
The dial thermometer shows -15,°C
